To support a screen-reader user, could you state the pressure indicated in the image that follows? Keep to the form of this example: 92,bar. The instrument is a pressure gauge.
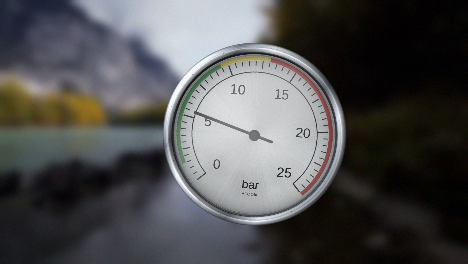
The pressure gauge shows 5.5,bar
